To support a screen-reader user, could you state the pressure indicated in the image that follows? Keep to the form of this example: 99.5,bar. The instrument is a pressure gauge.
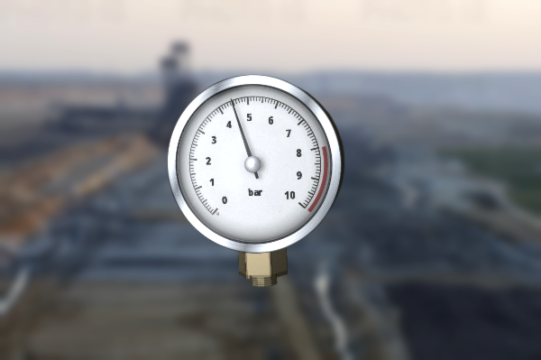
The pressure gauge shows 4.5,bar
